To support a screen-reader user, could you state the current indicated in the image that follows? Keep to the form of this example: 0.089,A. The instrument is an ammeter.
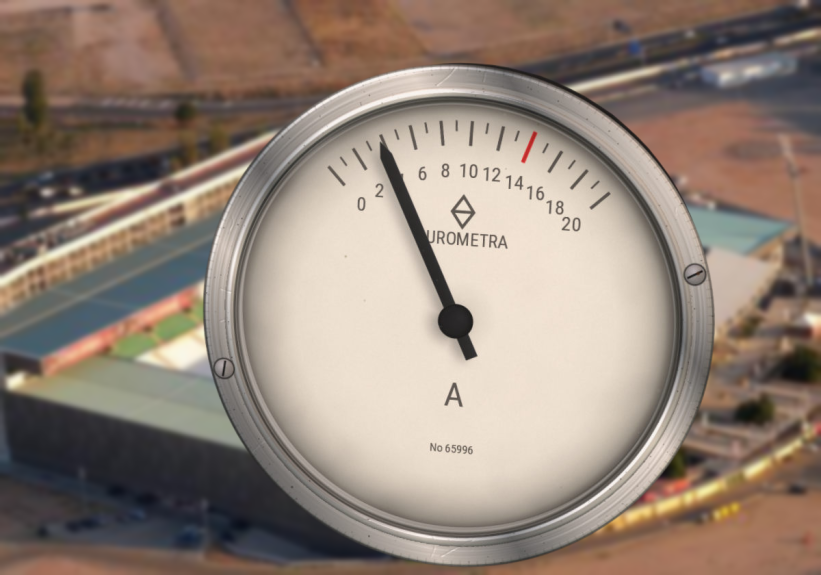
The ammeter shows 4,A
